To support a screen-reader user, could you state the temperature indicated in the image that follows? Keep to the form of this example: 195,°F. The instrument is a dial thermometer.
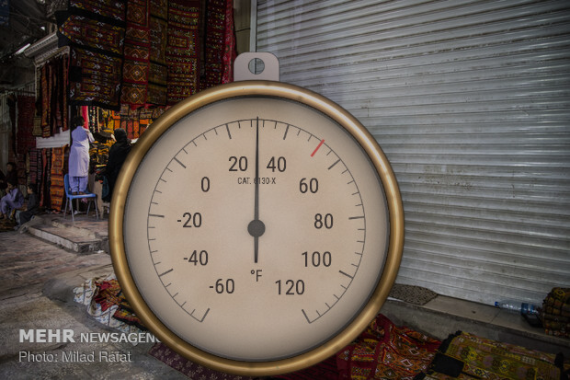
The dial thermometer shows 30,°F
